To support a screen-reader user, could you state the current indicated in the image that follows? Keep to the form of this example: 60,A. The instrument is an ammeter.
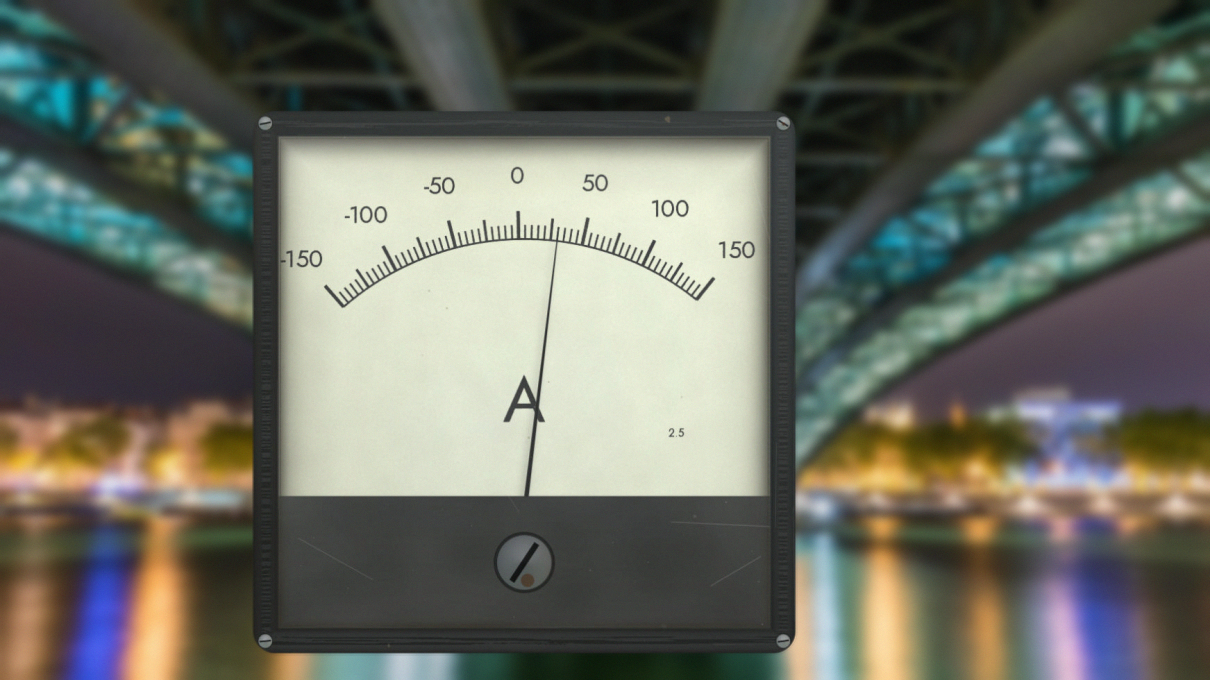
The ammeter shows 30,A
